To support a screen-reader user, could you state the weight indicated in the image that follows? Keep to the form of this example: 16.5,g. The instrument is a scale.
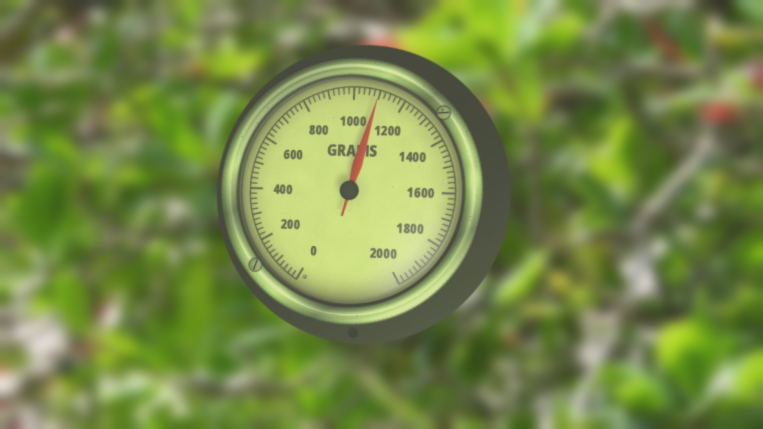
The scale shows 1100,g
